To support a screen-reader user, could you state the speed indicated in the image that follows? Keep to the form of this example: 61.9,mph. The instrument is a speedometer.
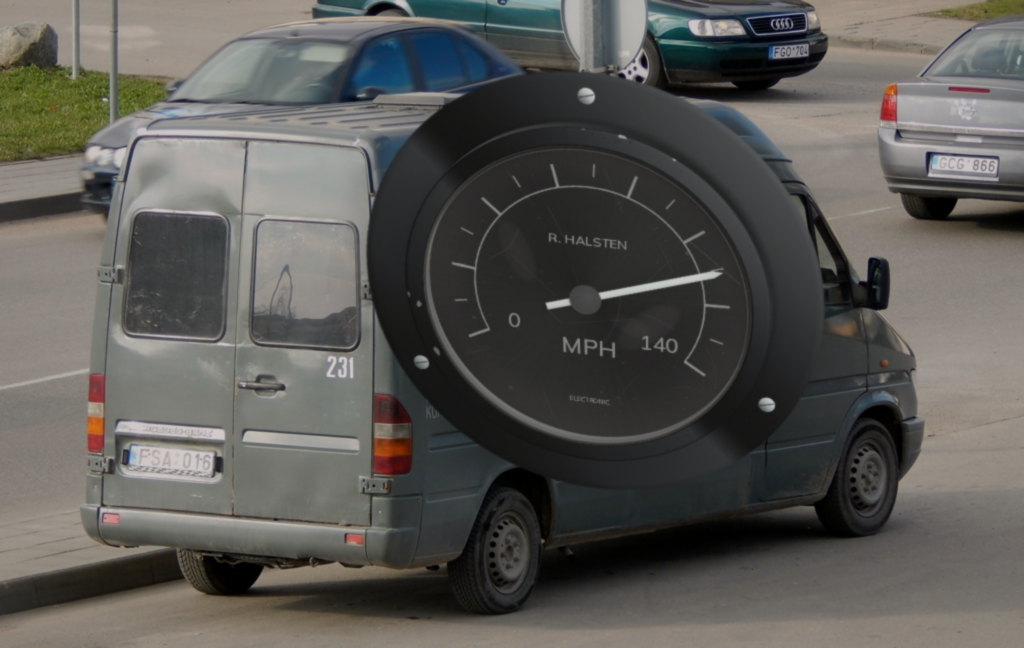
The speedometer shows 110,mph
